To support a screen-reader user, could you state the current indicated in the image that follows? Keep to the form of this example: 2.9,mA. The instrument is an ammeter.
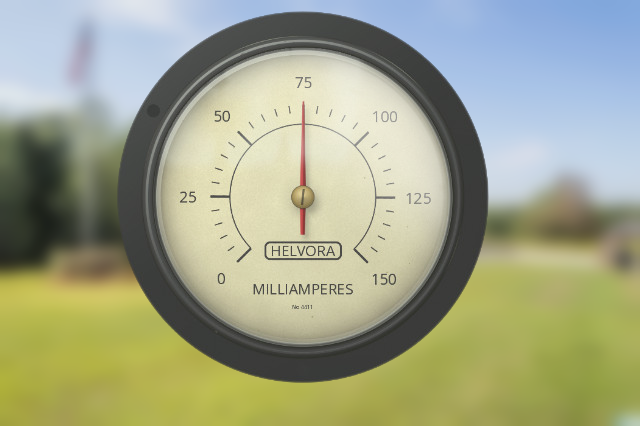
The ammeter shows 75,mA
